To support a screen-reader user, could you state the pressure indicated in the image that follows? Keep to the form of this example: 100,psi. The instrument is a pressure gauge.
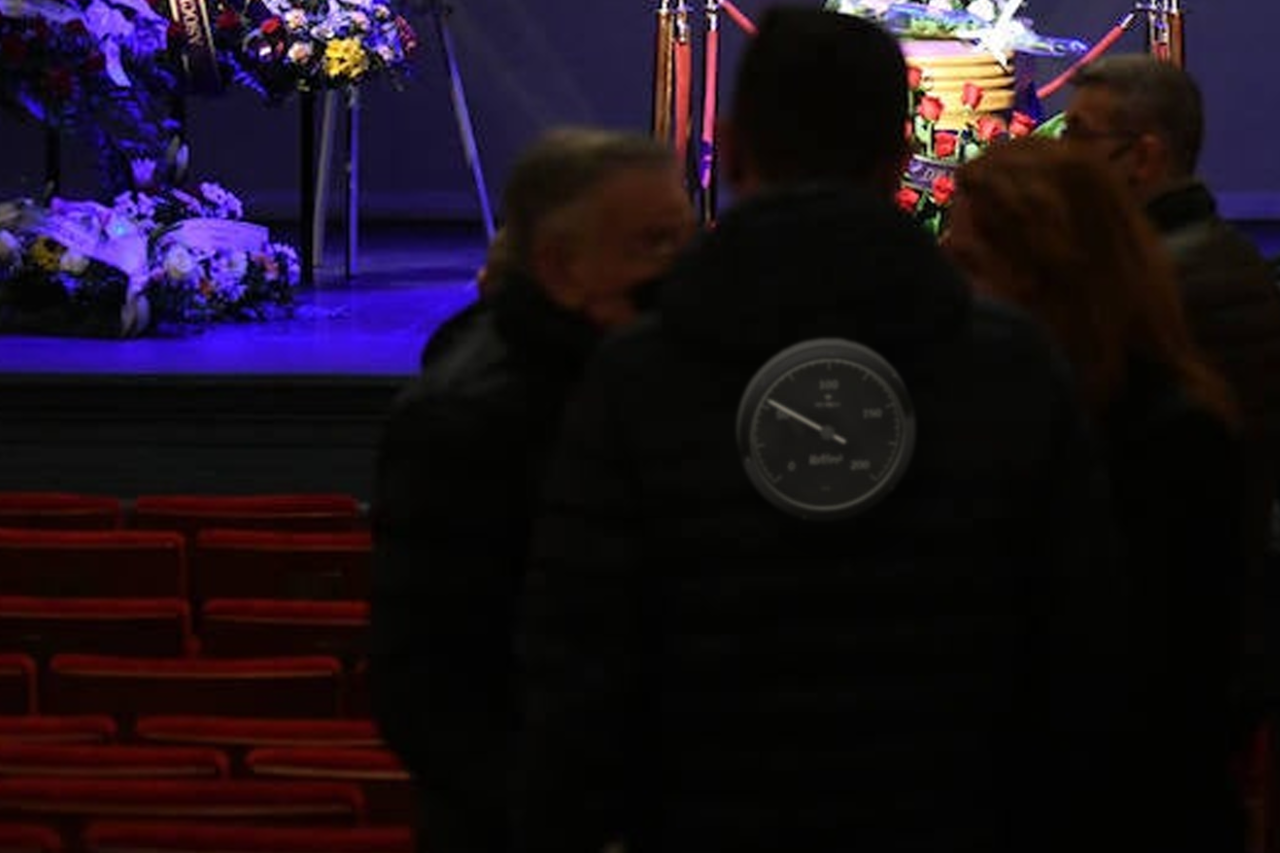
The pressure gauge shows 55,psi
